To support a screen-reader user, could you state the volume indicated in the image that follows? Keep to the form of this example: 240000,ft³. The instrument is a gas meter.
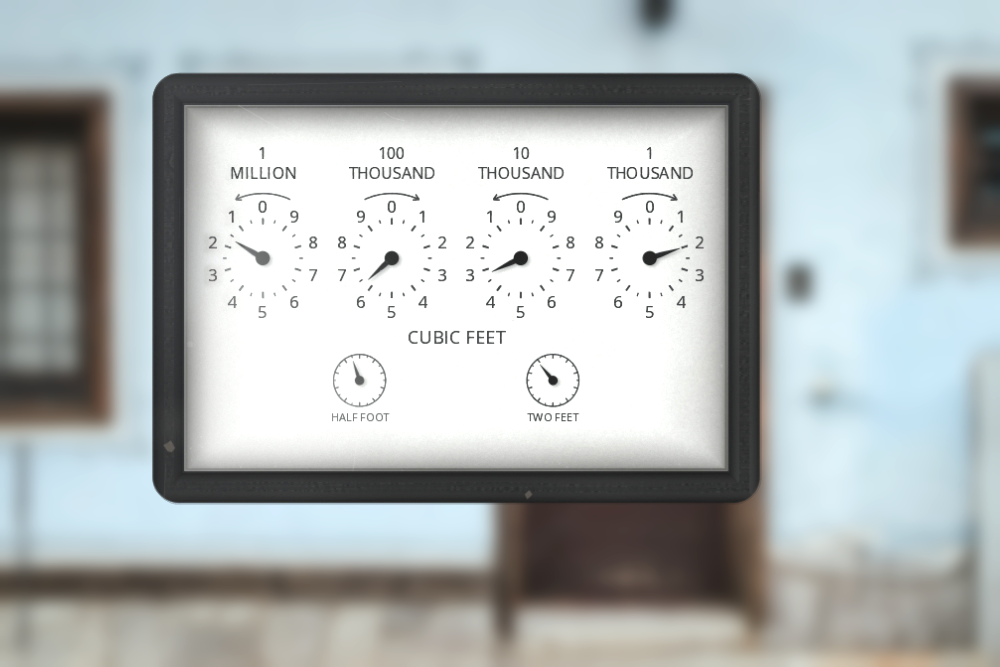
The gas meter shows 163200,ft³
